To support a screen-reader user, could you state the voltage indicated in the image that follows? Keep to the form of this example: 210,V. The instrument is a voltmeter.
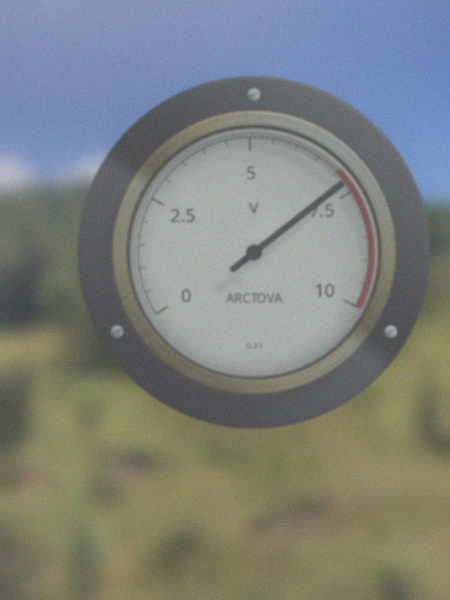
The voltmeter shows 7.25,V
